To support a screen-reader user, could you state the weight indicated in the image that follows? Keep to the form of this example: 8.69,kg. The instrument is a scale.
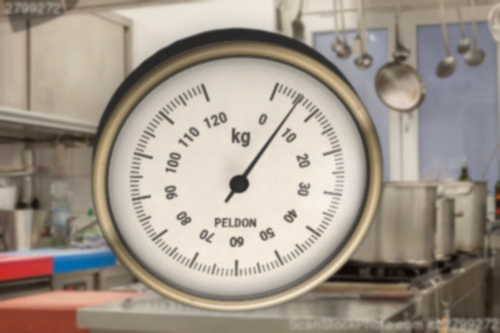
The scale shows 5,kg
